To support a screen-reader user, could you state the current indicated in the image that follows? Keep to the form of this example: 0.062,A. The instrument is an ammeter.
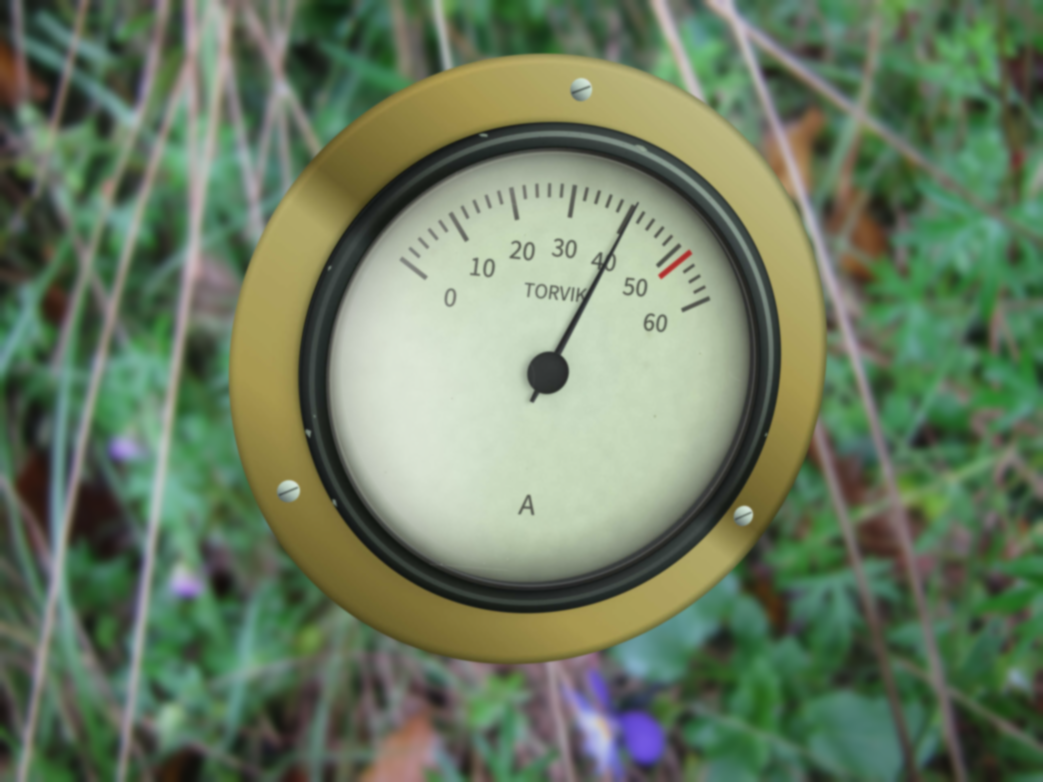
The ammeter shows 40,A
